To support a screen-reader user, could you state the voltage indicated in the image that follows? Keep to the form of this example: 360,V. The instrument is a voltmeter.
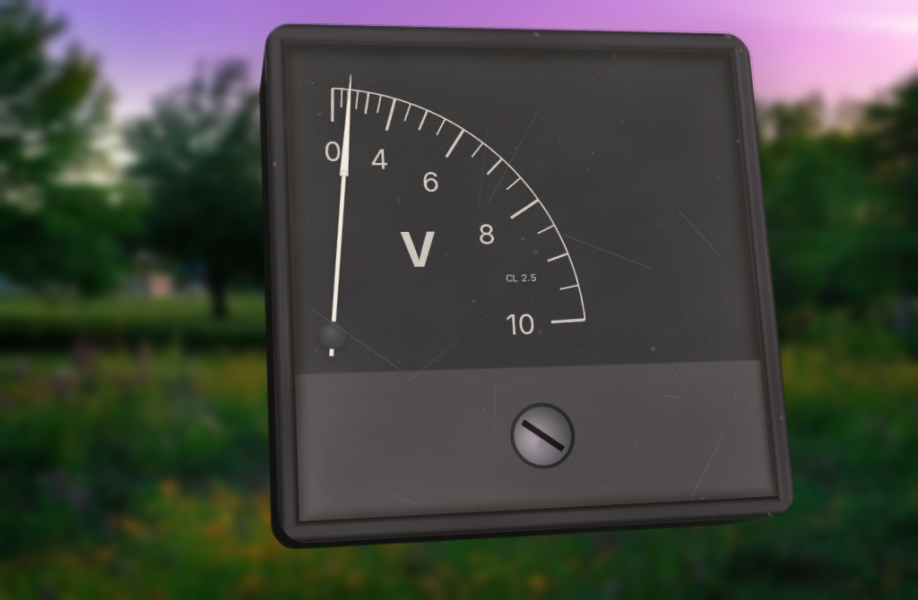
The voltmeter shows 2,V
